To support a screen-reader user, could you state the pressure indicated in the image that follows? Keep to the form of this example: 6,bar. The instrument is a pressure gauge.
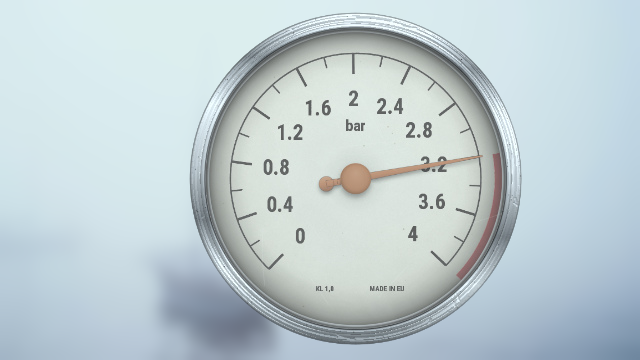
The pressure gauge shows 3.2,bar
